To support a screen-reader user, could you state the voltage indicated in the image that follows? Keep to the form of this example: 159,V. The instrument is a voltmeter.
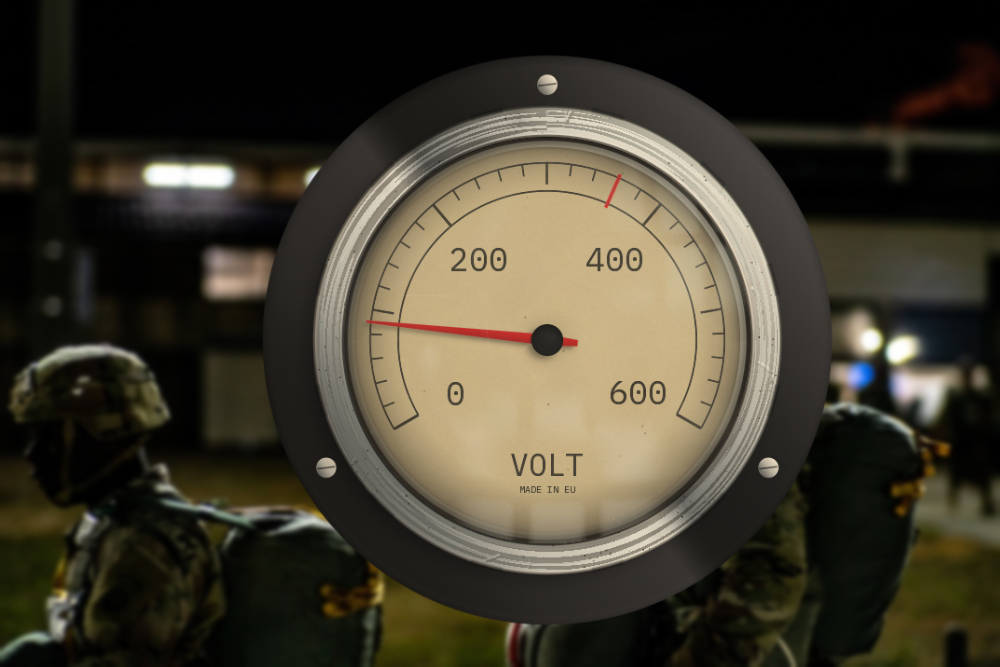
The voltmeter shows 90,V
